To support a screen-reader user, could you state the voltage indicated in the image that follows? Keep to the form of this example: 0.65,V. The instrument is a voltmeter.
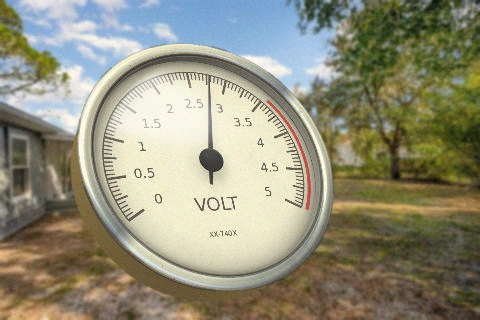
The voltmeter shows 2.75,V
